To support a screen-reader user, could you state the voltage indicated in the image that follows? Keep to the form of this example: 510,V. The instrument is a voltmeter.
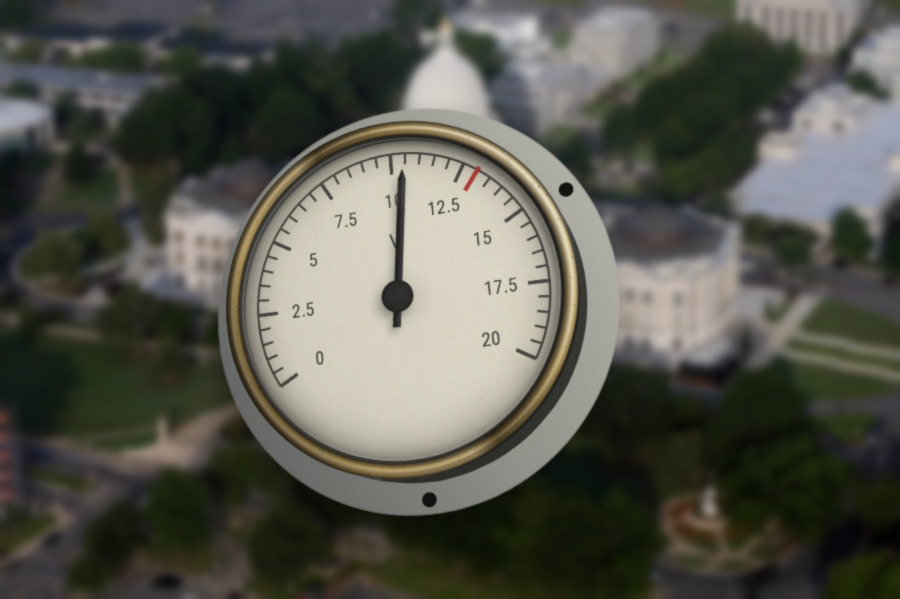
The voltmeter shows 10.5,V
